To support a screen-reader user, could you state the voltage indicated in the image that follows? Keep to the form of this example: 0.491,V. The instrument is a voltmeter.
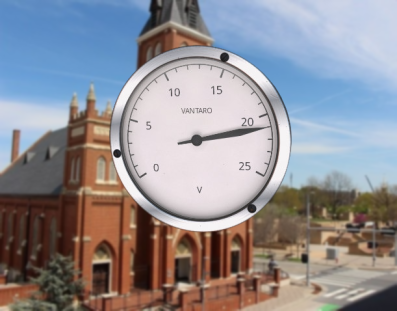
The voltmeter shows 21,V
